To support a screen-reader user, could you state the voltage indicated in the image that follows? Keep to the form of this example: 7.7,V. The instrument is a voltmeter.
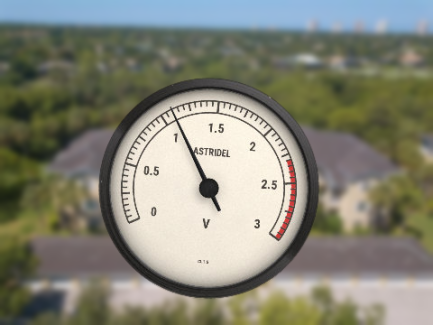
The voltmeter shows 1.1,V
